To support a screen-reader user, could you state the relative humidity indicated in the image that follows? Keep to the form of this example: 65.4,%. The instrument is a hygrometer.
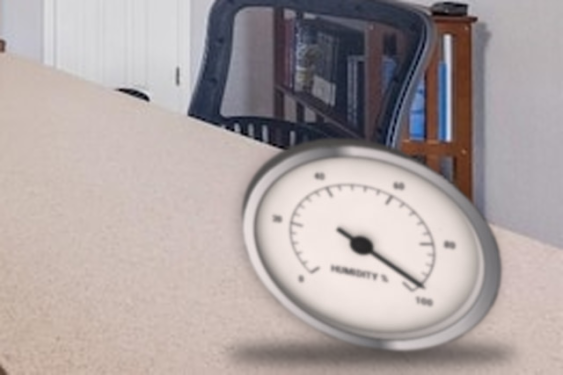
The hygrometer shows 96,%
